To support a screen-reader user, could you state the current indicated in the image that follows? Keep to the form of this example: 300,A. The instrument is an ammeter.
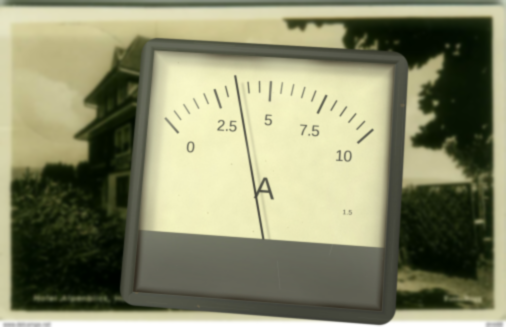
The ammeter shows 3.5,A
